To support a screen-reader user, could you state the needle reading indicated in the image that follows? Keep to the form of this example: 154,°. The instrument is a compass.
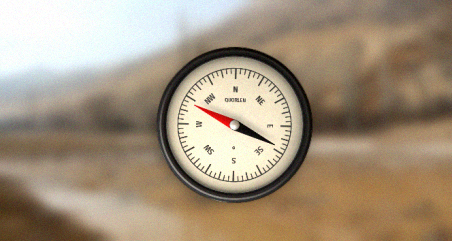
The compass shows 295,°
